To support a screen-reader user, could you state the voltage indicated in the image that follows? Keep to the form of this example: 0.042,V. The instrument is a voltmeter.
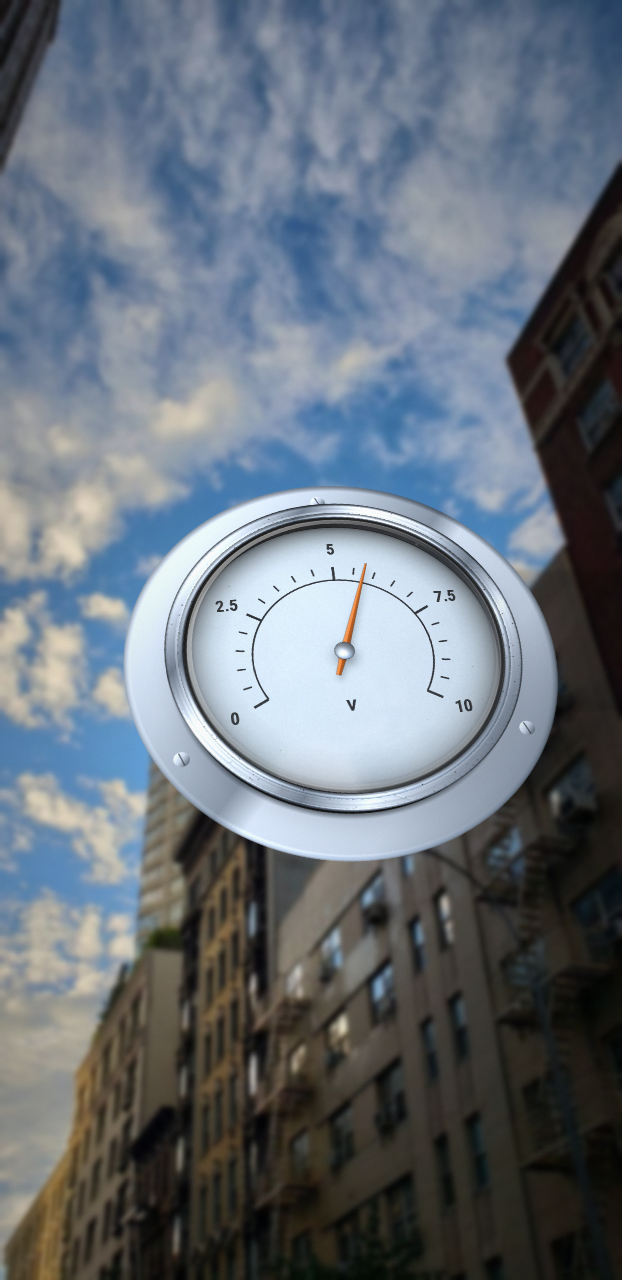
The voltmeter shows 5.75,V
